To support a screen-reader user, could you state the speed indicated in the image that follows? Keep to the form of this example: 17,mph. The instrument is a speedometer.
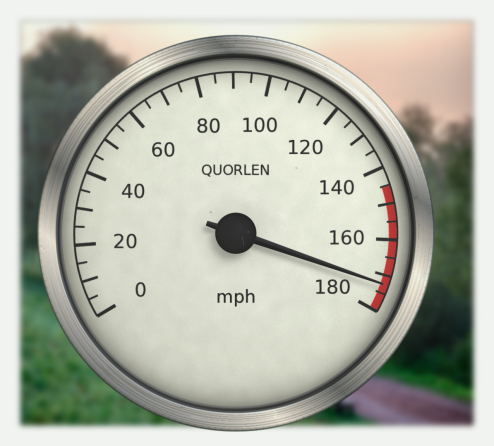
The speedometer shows 172.5,mph
